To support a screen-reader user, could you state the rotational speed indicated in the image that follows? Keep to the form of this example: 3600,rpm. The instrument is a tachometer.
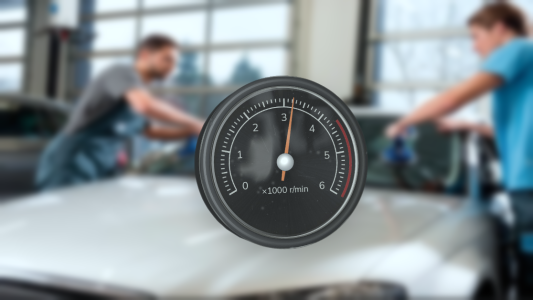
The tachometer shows 3200,rpm
